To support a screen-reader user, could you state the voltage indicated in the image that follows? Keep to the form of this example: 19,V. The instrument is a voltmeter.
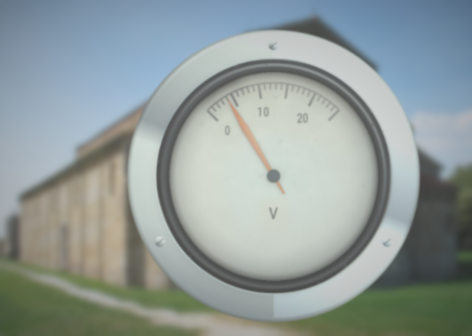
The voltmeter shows 4,V
